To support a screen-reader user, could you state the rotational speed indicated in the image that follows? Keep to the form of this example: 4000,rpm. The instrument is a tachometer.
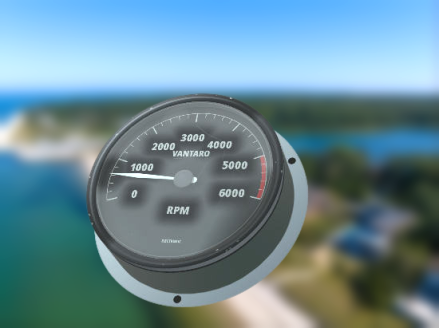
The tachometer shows 600,rpm
